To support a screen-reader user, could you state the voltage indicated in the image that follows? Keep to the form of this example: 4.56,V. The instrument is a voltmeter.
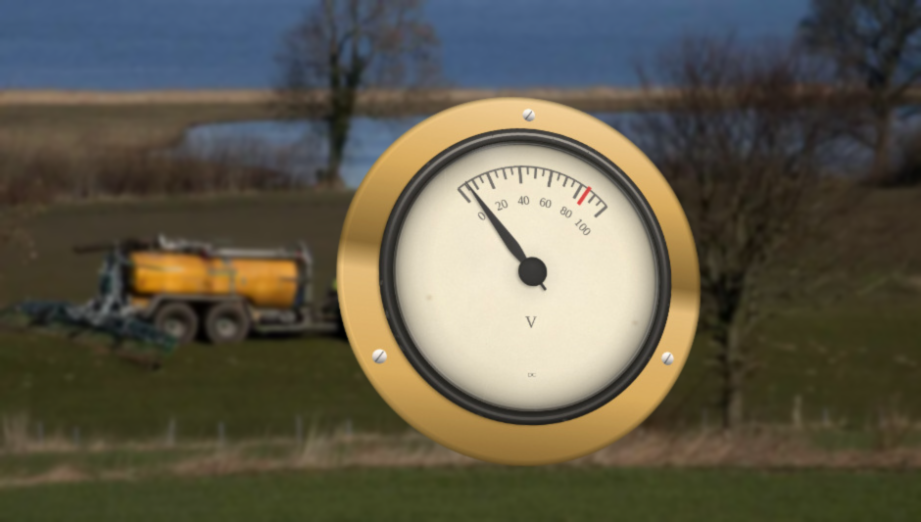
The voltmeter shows 5,V
